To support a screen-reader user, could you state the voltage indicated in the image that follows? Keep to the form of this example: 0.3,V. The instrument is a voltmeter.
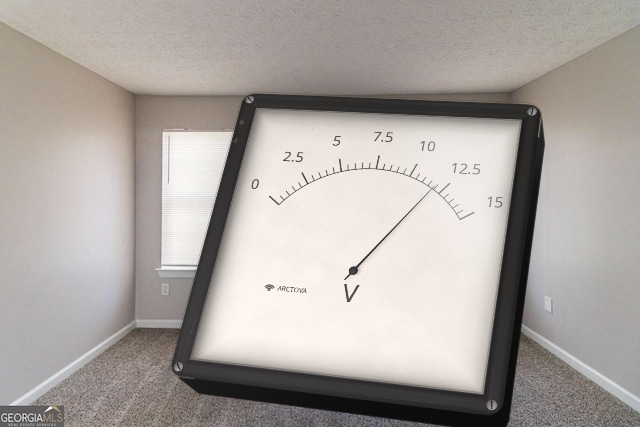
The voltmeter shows 12,V
